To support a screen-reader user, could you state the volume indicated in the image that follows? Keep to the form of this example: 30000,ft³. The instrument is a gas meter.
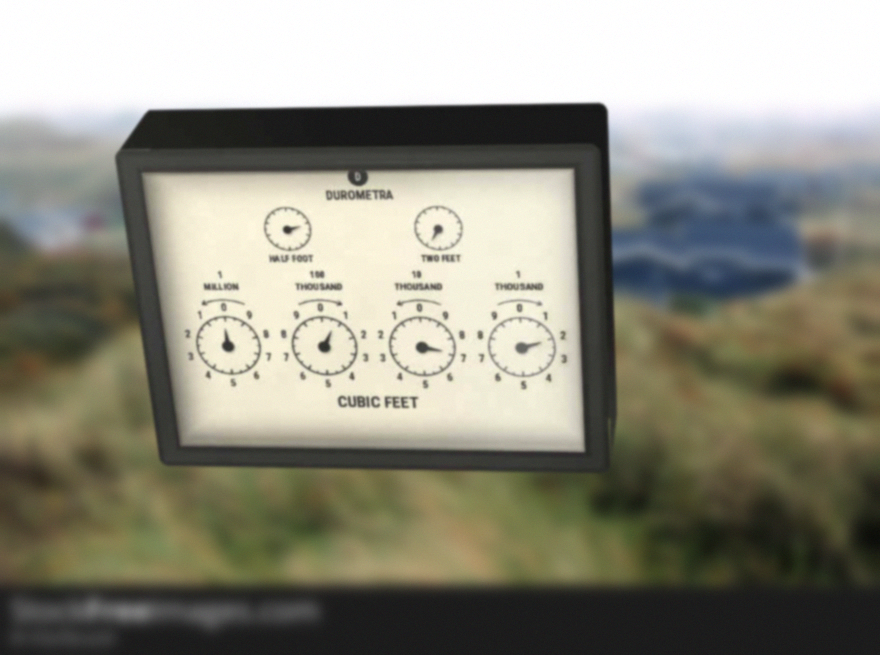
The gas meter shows 7200,ft³
